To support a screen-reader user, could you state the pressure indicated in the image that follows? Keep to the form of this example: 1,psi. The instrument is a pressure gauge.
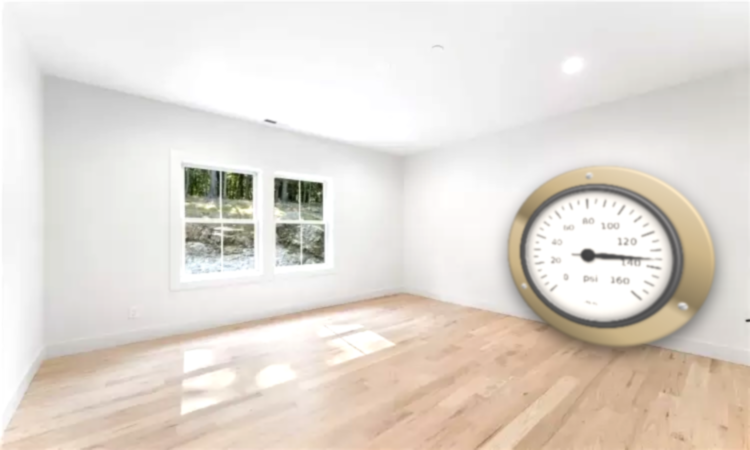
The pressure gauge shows 135,psi
